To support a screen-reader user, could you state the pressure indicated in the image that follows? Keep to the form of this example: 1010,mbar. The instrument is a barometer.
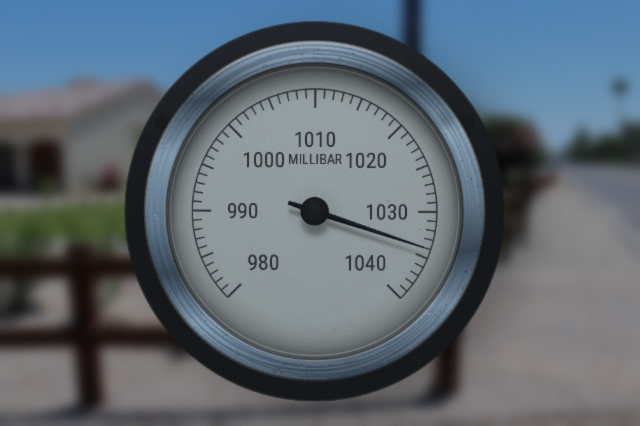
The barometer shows 1034,mbar
